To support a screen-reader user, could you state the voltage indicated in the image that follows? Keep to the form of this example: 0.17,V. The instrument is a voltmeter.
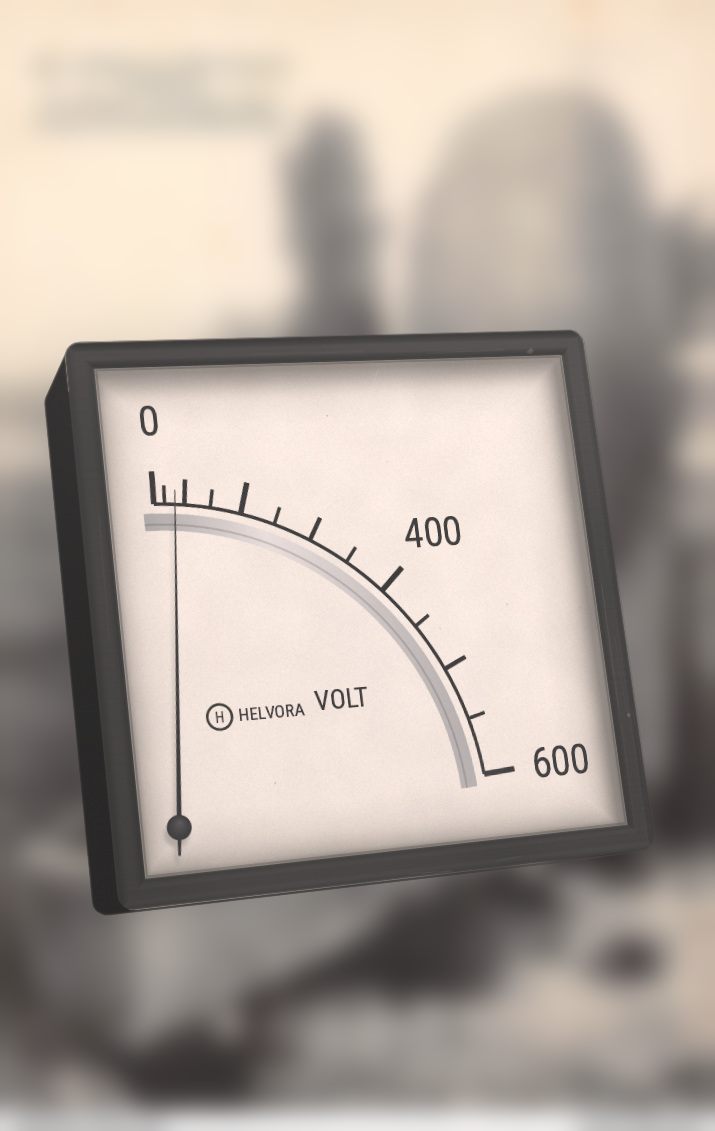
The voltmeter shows 75,V
